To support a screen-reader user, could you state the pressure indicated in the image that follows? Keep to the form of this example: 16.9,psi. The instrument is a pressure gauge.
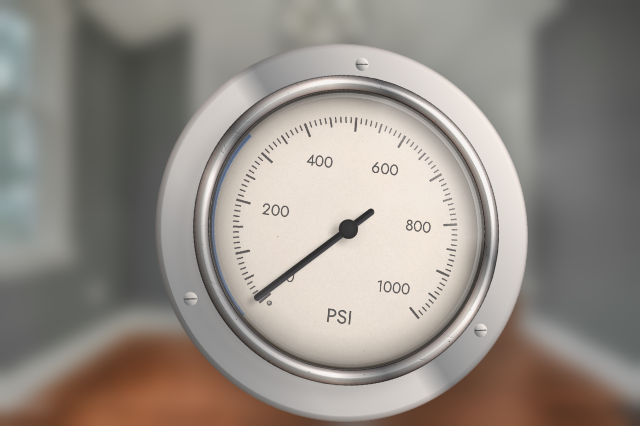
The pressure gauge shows 10,psi
